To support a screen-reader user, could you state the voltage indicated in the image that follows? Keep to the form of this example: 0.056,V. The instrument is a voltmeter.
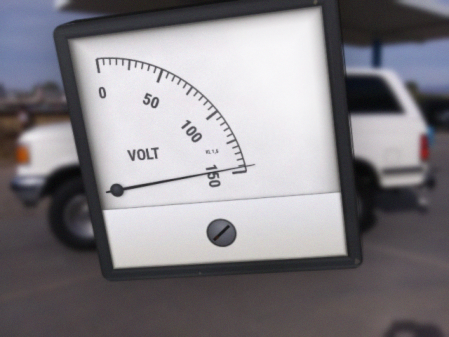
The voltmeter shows 145,V
